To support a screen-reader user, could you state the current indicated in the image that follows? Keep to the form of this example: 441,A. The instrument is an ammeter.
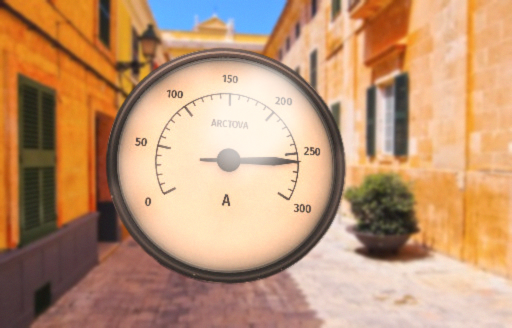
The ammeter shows 260,A
